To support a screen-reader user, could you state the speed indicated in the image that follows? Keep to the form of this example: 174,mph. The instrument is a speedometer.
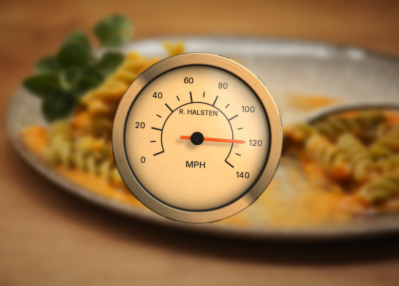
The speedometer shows 120,mph
